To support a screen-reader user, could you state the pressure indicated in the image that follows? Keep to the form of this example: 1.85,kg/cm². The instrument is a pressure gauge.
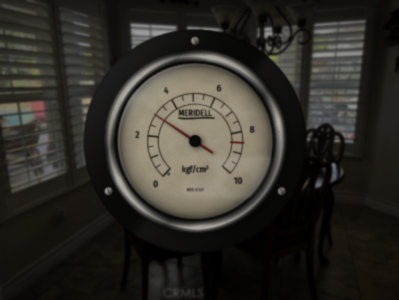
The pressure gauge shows 3,kg/cm²
